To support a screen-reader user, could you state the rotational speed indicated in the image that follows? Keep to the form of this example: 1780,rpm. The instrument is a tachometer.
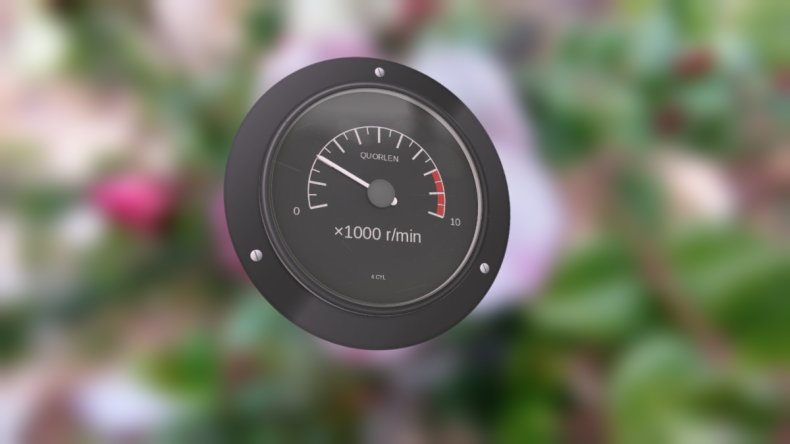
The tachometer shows 2000,rpm
